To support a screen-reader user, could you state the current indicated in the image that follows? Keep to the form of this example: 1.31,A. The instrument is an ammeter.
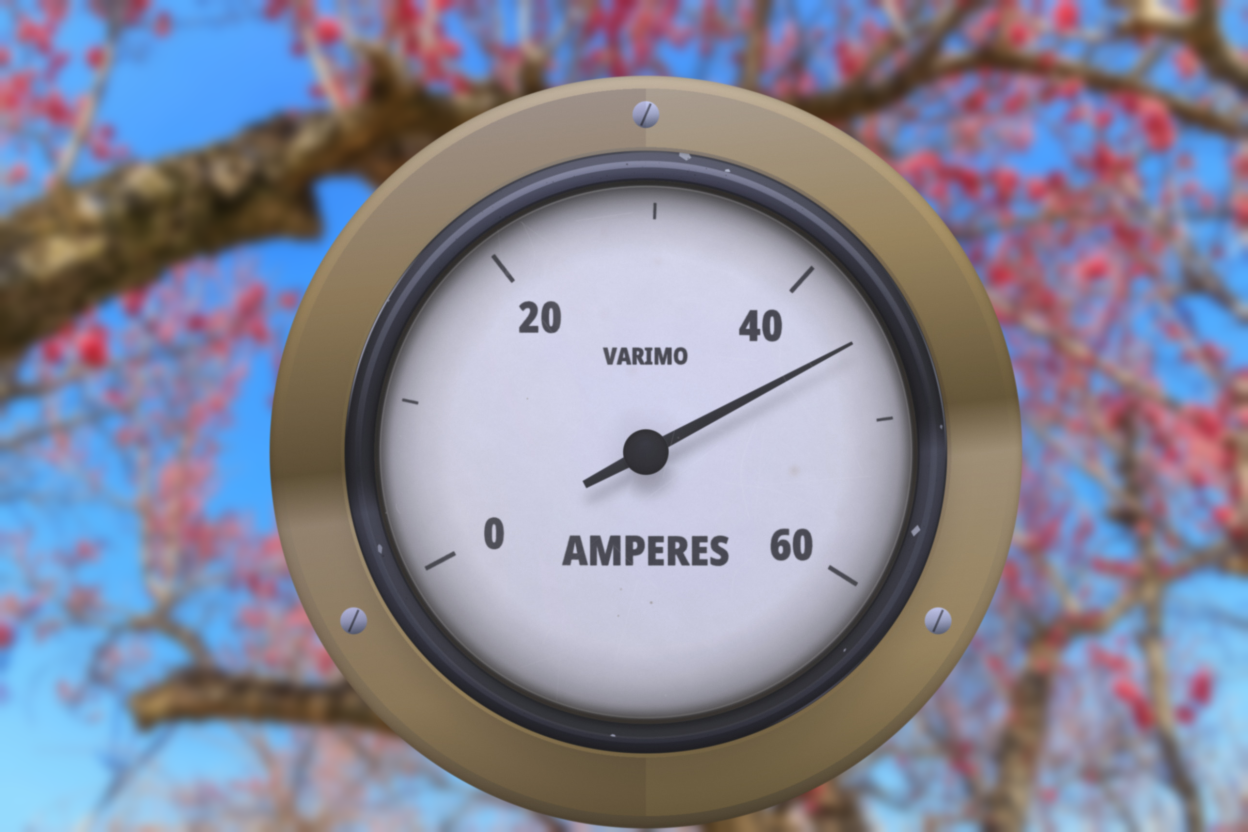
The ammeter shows 45,A
